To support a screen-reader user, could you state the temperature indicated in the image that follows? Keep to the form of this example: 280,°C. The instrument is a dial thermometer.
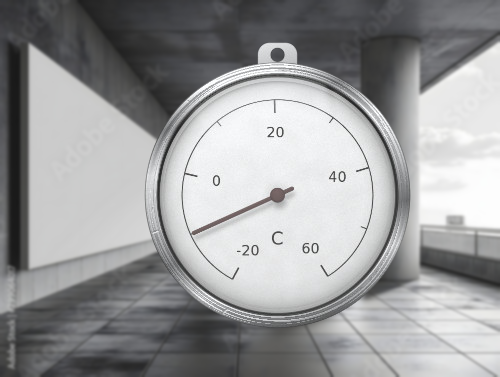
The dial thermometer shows -10,°C
